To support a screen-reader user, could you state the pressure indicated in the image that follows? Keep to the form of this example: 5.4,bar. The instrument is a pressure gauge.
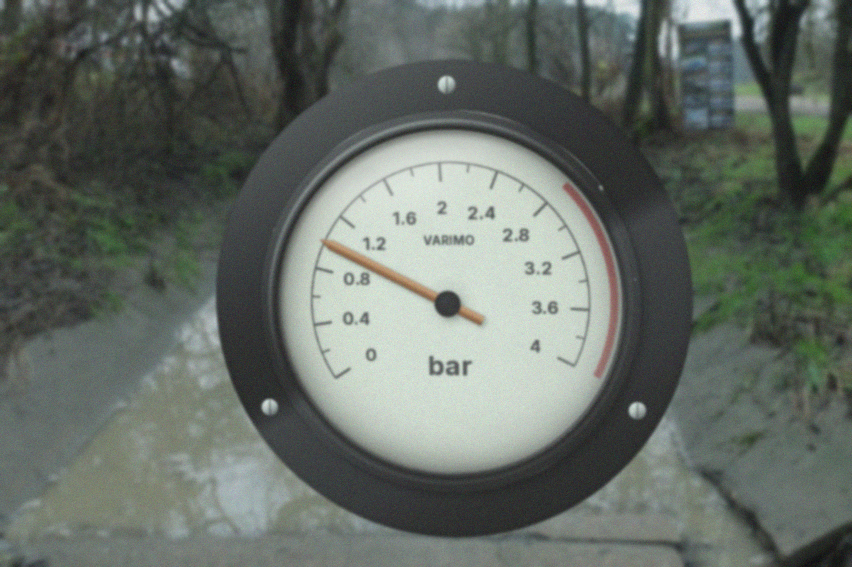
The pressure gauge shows 1,bar
